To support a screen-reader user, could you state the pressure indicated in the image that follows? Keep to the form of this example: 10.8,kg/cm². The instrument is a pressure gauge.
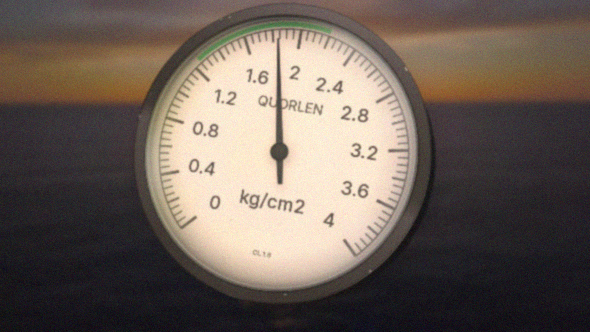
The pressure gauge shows 1.85,kg/cm²
